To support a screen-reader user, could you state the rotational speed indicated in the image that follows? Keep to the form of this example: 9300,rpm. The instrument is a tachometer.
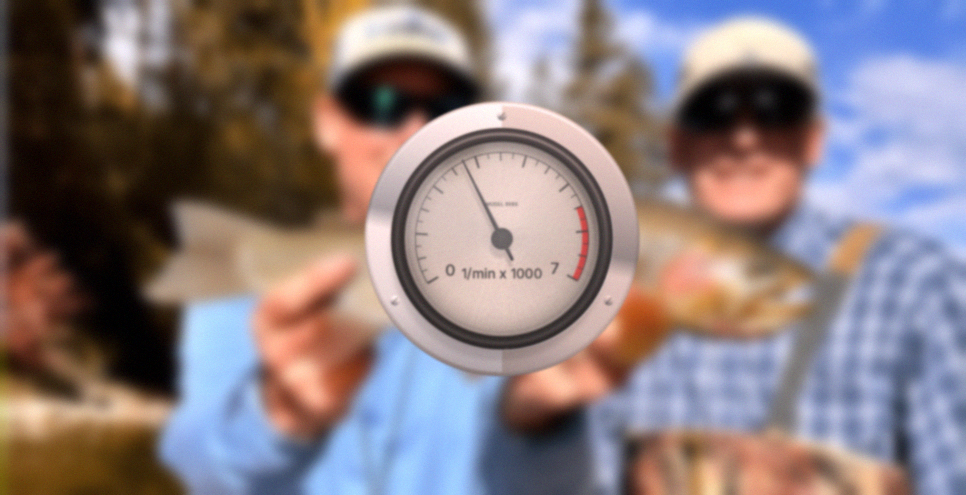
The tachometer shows 2750,rpm
